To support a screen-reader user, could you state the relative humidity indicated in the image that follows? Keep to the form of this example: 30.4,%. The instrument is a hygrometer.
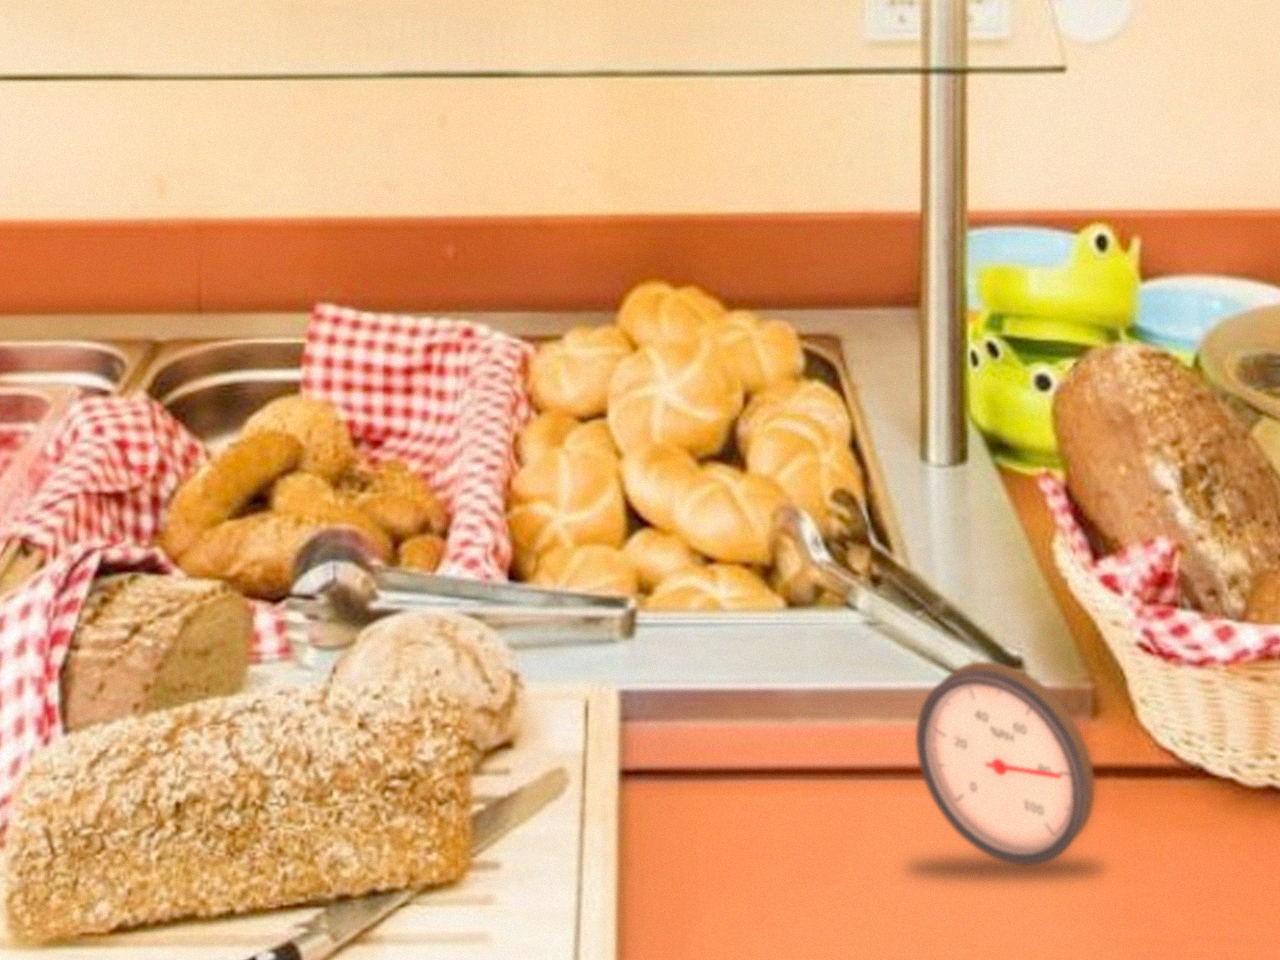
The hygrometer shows 80,%
